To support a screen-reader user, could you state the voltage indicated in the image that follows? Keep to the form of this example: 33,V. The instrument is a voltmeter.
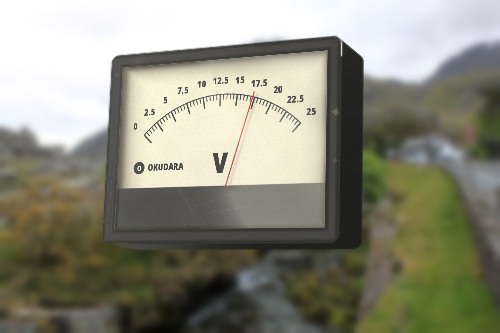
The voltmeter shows 17.5,V
